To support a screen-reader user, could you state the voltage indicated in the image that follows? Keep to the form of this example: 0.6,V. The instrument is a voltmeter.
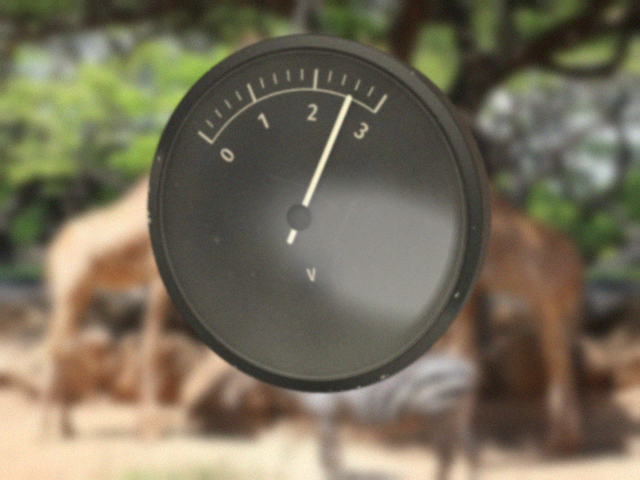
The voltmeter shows 2.6,V
